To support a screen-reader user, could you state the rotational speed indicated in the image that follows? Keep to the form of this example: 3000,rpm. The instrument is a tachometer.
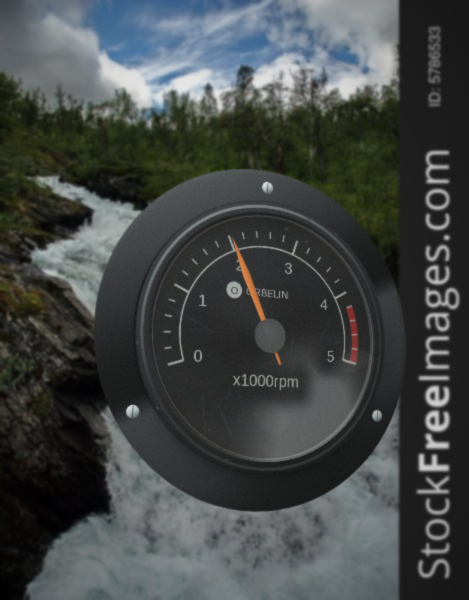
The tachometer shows 2000,rpm
